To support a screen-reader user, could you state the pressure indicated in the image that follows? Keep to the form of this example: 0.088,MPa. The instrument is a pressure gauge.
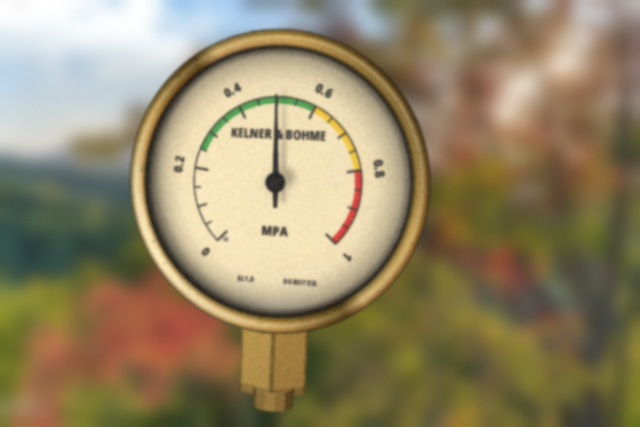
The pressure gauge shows 0.5,MPa
